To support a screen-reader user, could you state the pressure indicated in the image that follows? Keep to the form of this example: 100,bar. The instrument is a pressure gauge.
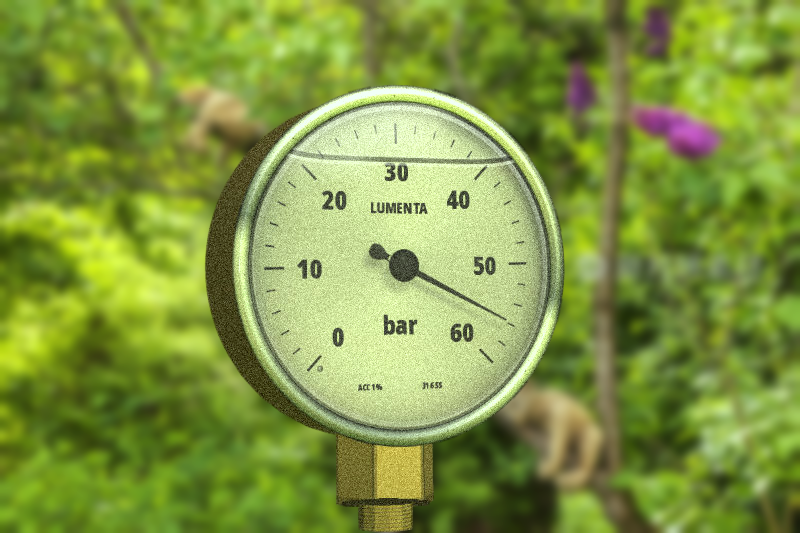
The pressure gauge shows 56,bar
